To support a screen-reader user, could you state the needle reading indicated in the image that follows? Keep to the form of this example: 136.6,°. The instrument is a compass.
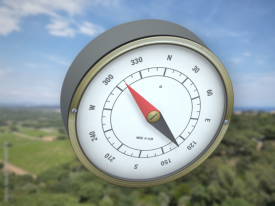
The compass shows 310,°
